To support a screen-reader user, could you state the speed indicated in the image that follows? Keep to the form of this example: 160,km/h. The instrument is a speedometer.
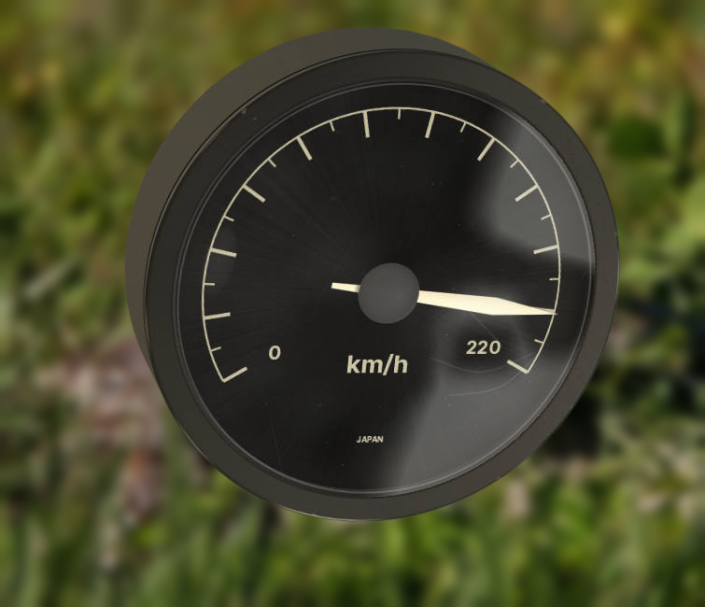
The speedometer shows 200,km/h
